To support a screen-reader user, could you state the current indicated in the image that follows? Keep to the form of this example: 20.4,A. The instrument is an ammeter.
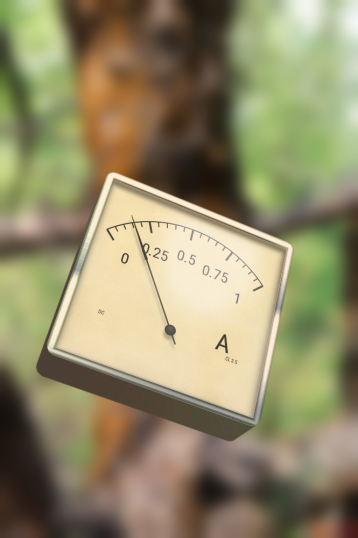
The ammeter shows 0.15,A
